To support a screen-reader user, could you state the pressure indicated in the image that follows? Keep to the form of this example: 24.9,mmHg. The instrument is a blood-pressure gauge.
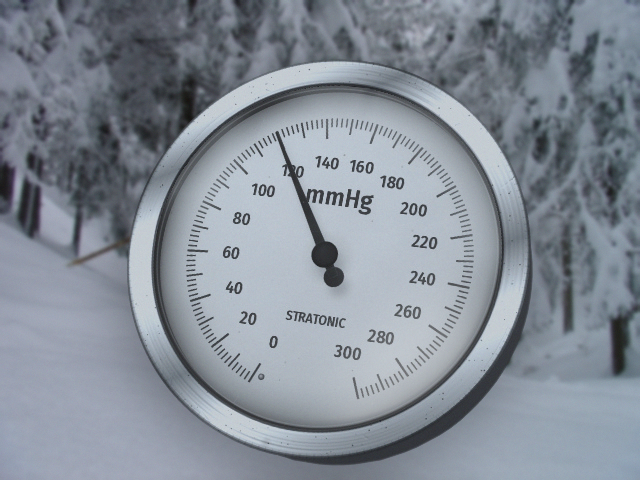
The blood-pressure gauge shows 120,mmHg
